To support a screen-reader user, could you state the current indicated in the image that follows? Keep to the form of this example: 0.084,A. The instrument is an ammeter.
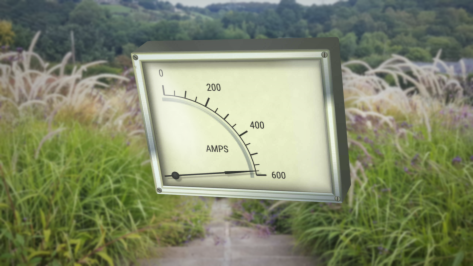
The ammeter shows 575,A
